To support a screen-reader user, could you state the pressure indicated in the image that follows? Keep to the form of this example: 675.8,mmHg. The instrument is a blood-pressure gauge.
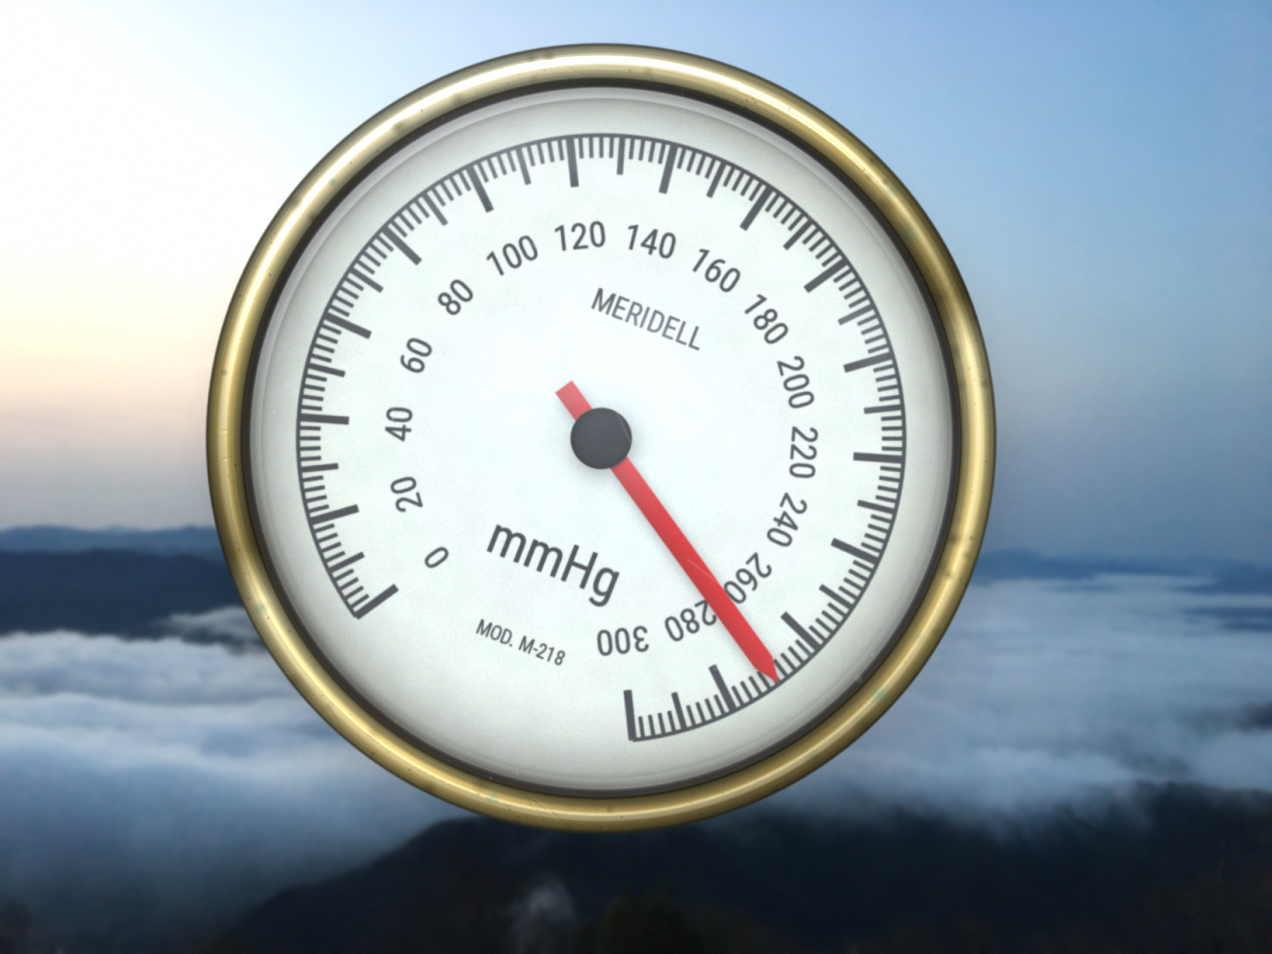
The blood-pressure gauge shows 270,mmHg
